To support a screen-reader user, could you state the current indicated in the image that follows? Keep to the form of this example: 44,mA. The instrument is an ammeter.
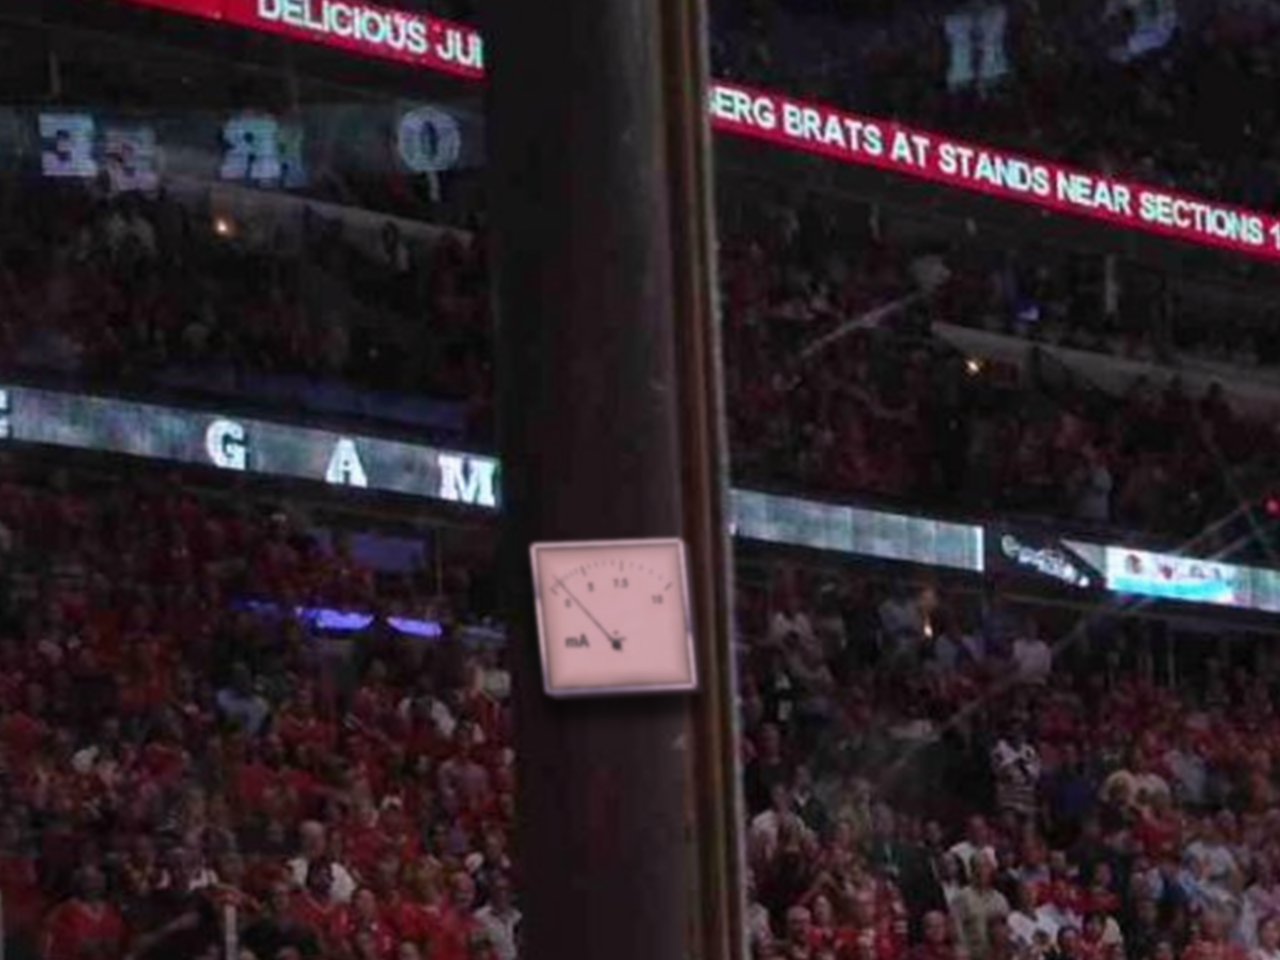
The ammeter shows 2.5,mA
